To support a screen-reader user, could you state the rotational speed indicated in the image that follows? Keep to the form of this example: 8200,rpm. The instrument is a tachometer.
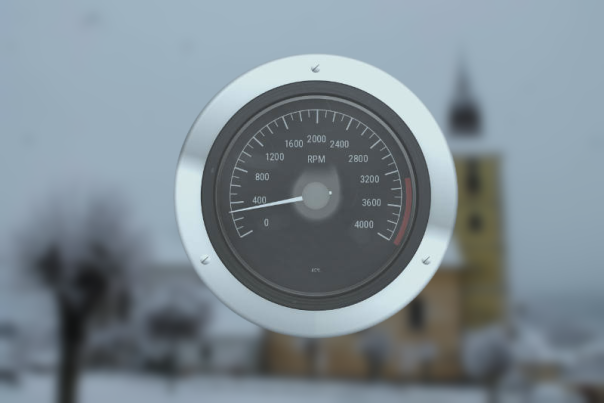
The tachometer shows 300,rpm
